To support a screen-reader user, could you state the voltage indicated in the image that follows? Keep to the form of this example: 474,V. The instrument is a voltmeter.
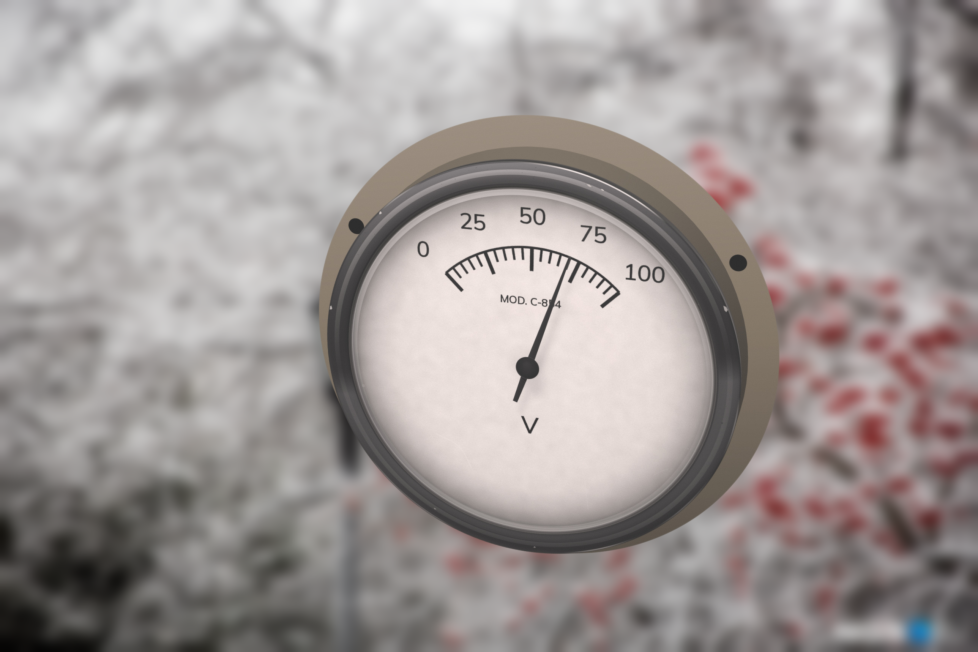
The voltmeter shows 70,V
